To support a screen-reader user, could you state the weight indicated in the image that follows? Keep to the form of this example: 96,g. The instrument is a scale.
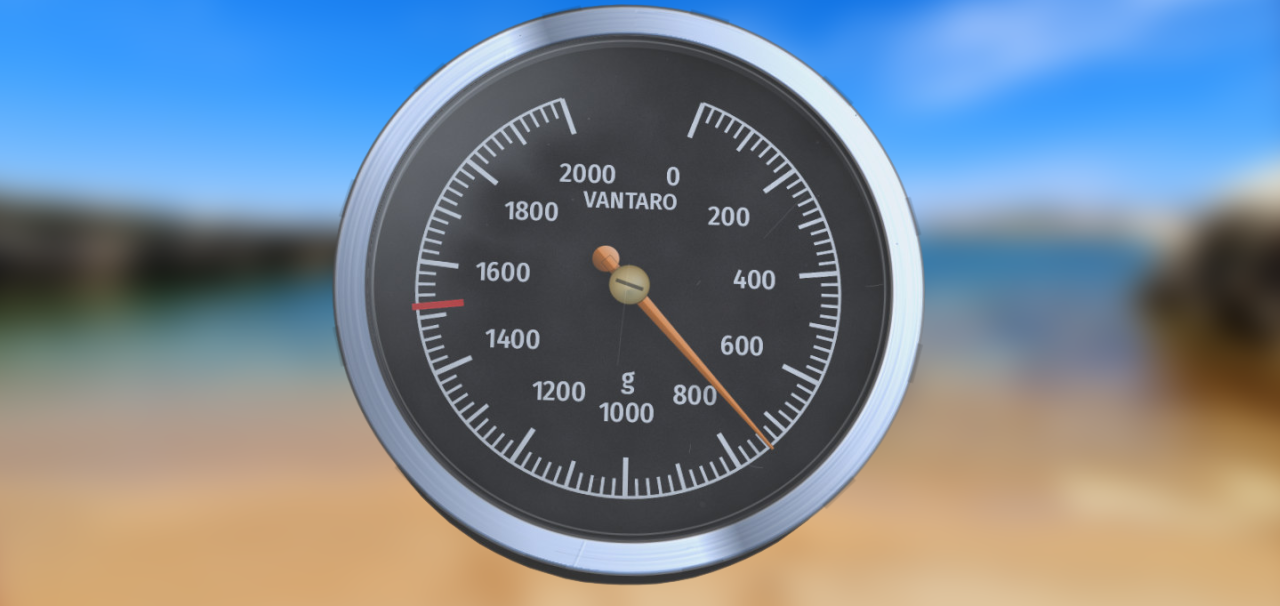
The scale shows 740,g
